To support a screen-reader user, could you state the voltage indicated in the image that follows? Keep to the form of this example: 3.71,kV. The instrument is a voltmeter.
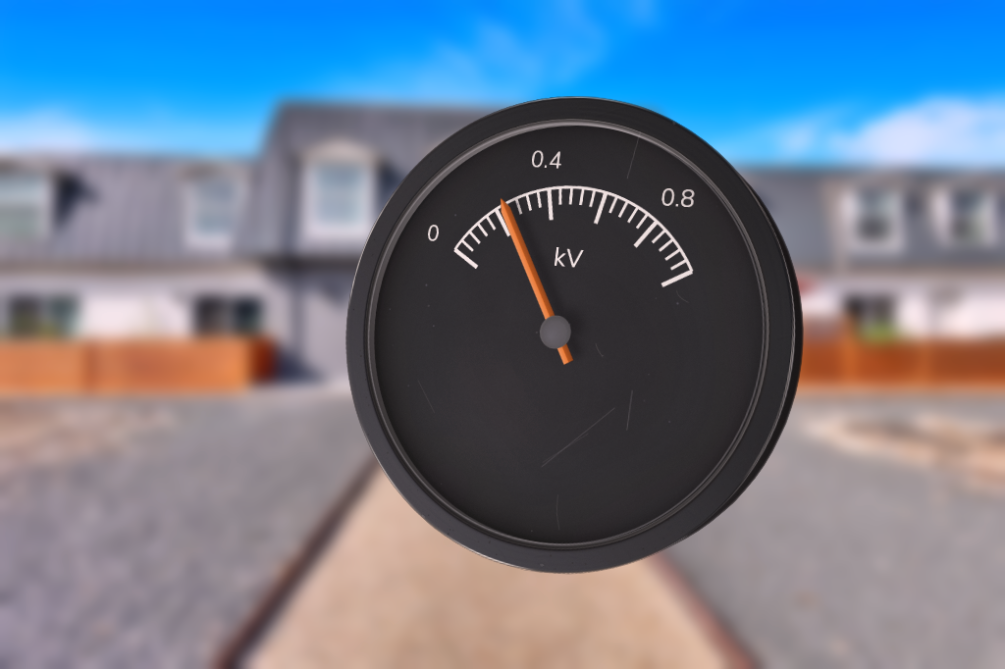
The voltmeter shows 0.24,kV
